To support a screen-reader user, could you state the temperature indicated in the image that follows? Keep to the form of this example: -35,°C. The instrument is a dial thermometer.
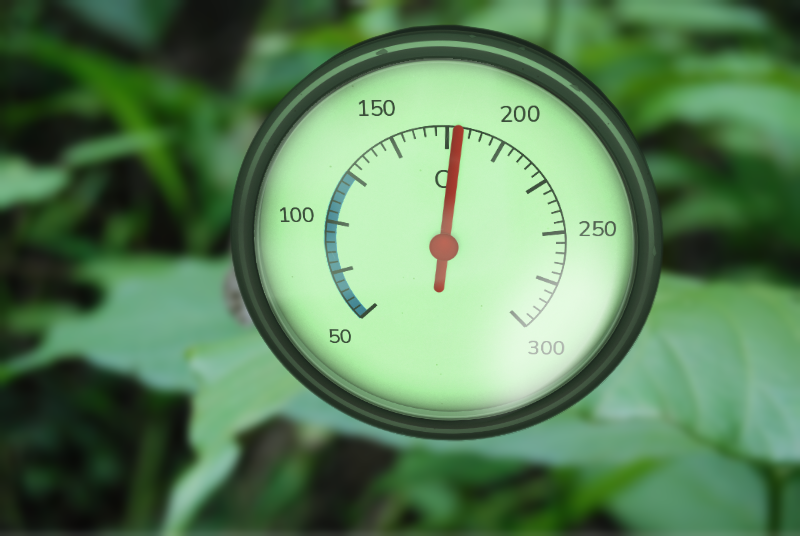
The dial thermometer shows 180,°C
